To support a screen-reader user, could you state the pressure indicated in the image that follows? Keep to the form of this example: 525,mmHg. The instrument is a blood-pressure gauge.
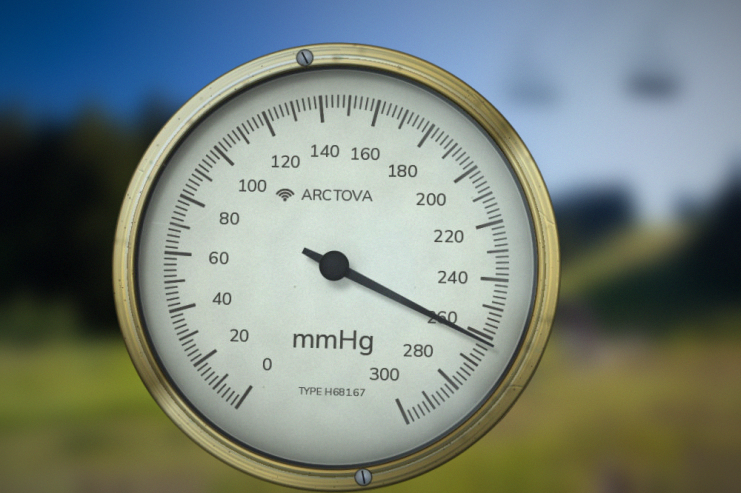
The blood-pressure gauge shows 262,mmHg
